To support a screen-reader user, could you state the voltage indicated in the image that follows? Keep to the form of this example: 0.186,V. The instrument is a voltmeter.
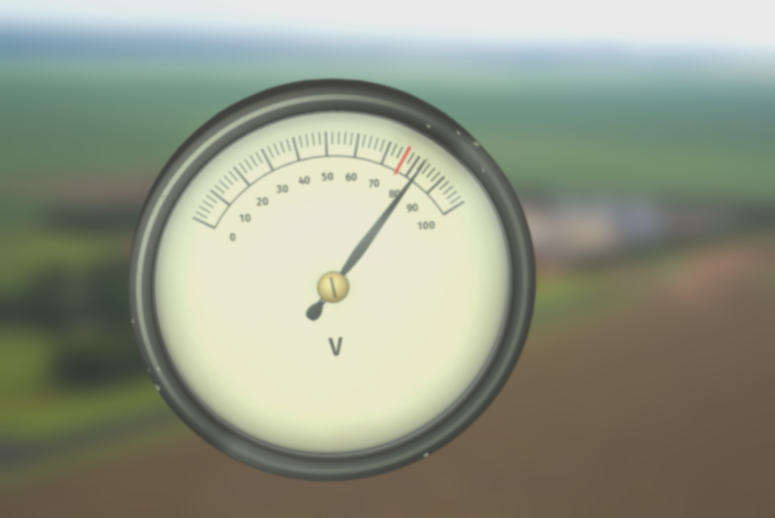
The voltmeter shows 82,V
